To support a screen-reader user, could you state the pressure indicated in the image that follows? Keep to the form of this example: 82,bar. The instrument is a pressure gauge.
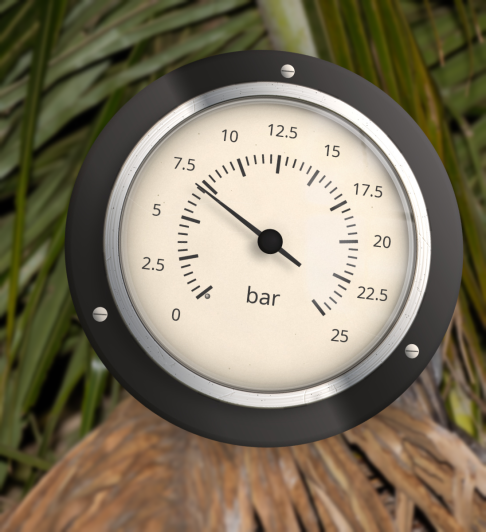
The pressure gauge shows 7,bar
